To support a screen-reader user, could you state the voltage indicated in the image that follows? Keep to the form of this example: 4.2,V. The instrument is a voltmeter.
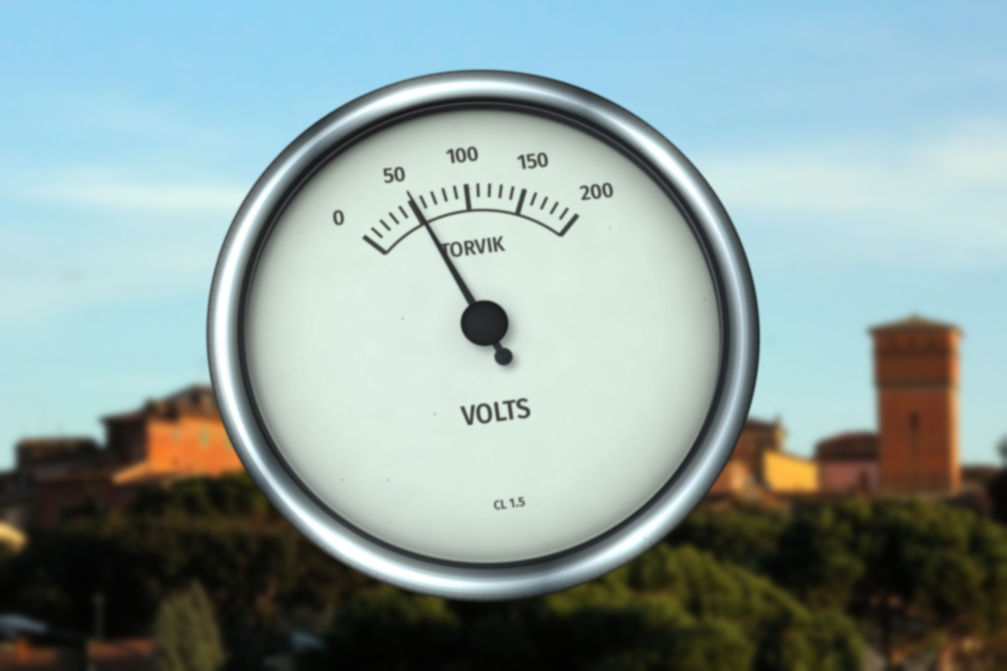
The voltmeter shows 50,V
